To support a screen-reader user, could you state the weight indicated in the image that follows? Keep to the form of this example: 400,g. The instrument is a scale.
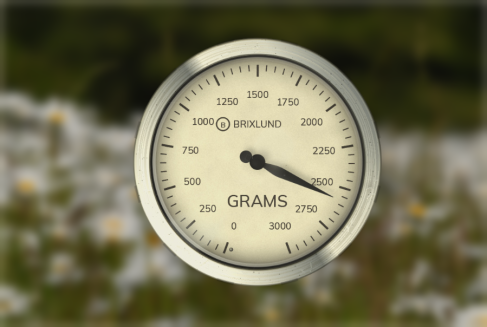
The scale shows 2575,g
